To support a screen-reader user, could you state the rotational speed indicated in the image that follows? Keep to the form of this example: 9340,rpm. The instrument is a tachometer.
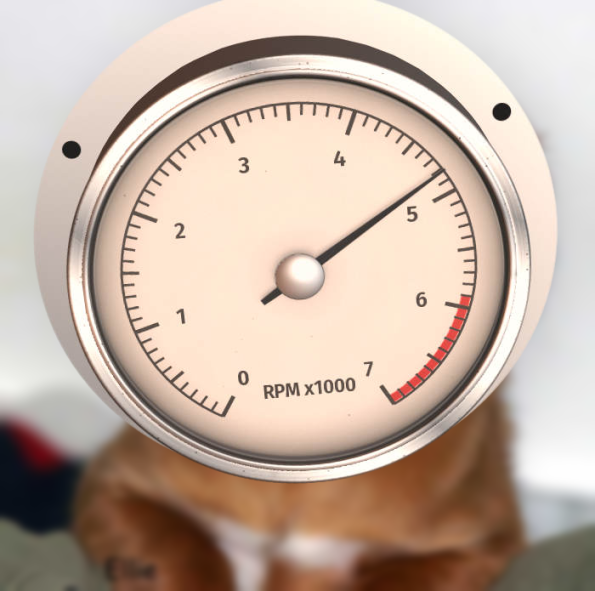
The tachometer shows 4800,rpm
